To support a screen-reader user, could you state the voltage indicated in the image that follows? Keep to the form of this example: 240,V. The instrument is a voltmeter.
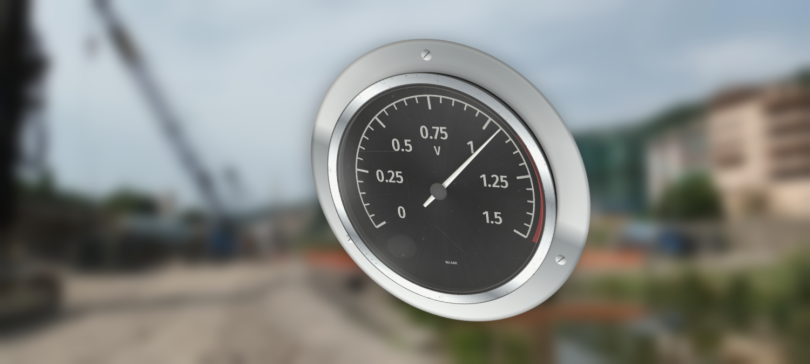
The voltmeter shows 1.05,V
